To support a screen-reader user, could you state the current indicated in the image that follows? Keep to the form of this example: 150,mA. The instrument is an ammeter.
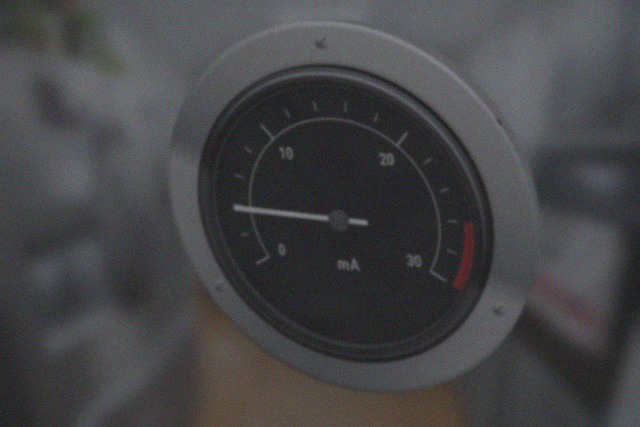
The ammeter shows 4,mA
